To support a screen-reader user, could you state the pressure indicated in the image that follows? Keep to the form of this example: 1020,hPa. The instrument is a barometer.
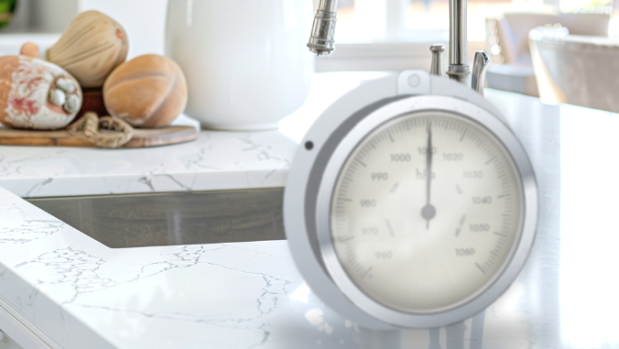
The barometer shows 1010,hPa
